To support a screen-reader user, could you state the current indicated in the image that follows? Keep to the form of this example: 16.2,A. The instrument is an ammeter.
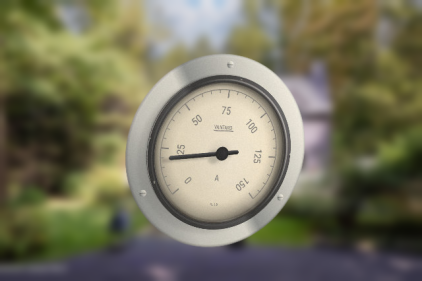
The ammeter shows 20,A
